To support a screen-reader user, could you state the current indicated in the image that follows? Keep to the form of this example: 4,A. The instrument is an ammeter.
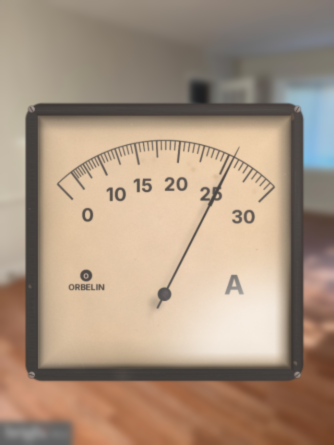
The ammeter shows 25.5,A
